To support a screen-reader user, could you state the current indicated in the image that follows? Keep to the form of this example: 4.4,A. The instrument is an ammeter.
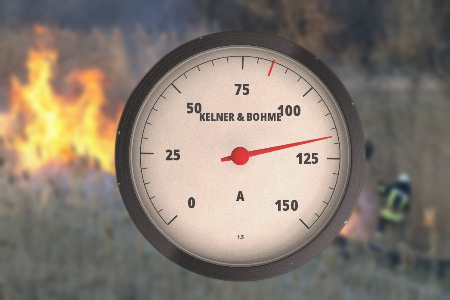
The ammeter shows 117.5,A
